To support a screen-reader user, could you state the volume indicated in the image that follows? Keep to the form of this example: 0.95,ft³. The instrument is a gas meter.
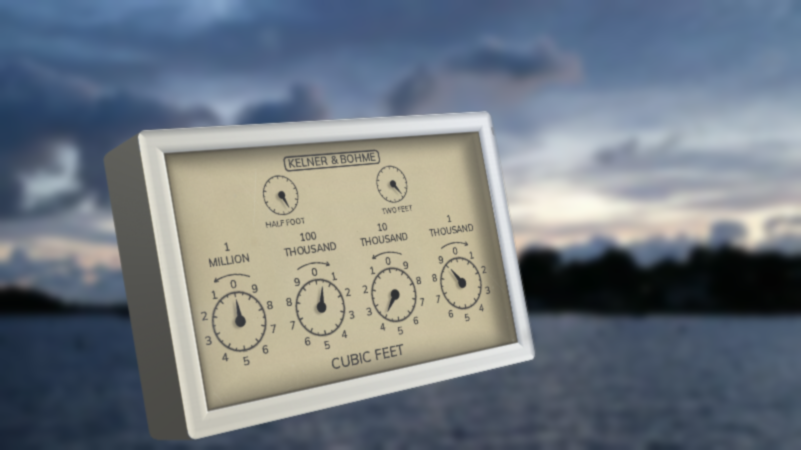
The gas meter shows 3900,ft³
